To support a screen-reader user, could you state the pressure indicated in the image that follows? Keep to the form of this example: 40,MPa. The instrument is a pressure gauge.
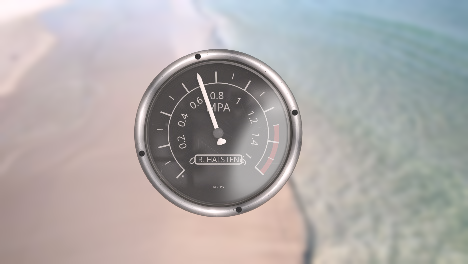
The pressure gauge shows 0.7,MPa
